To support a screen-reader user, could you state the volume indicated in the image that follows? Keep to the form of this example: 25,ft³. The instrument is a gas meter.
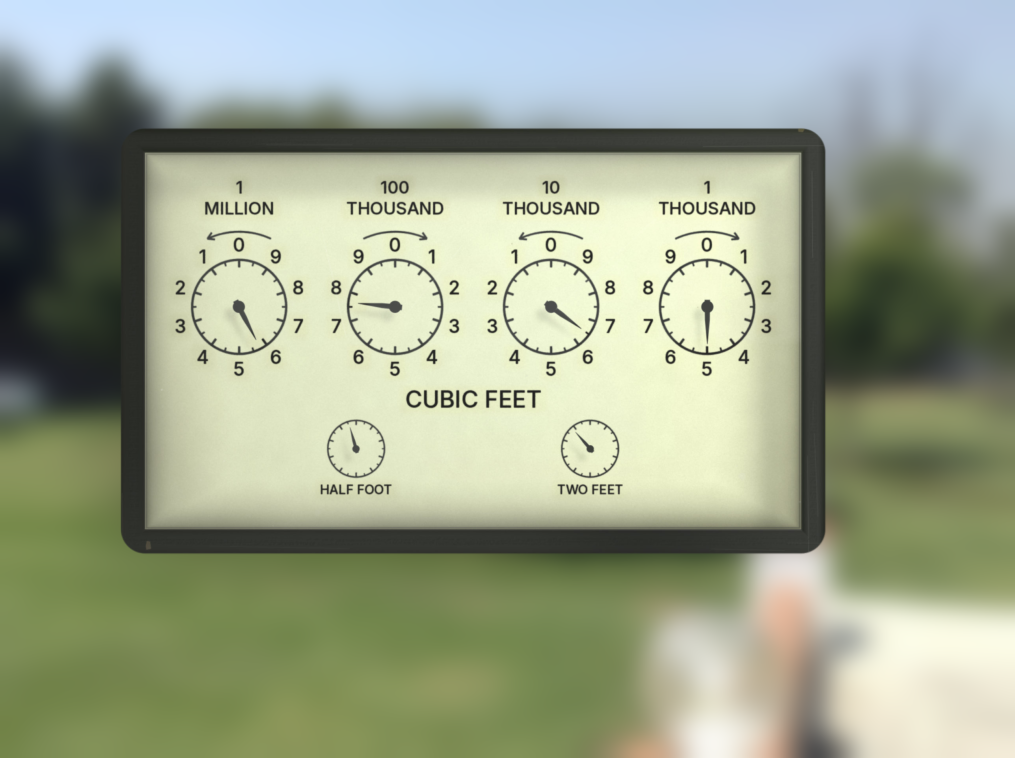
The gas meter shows 576500,ft³
